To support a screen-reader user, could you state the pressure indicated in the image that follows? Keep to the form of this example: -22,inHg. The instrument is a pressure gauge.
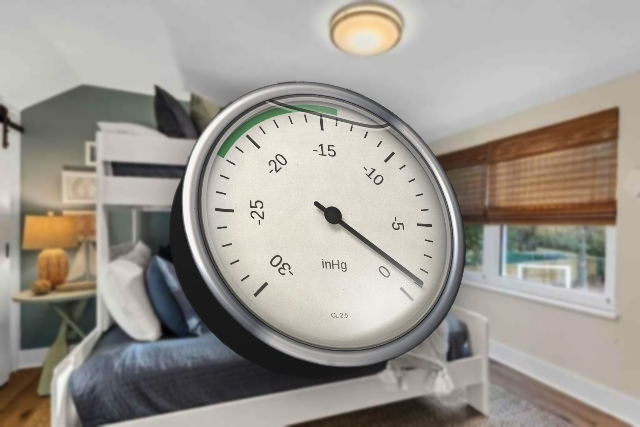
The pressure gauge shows -1,inHg
